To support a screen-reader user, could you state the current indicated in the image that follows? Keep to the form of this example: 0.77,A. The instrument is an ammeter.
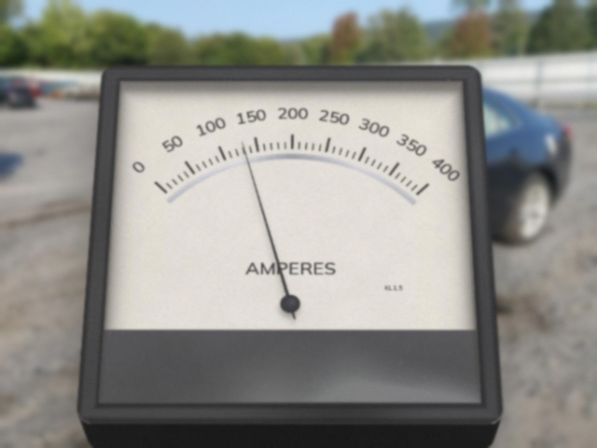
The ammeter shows 130,A
